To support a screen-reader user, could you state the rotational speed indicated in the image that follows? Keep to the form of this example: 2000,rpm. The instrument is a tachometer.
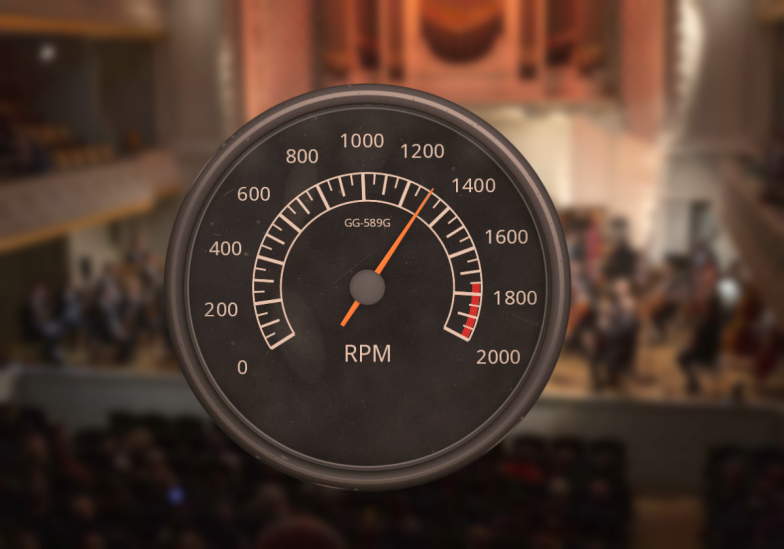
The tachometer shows 1300,rpm
